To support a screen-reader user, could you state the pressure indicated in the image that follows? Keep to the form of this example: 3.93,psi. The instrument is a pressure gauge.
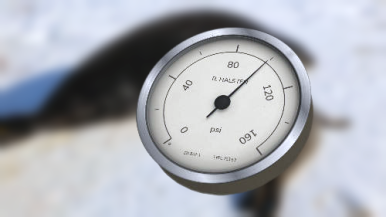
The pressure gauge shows 100,psi
